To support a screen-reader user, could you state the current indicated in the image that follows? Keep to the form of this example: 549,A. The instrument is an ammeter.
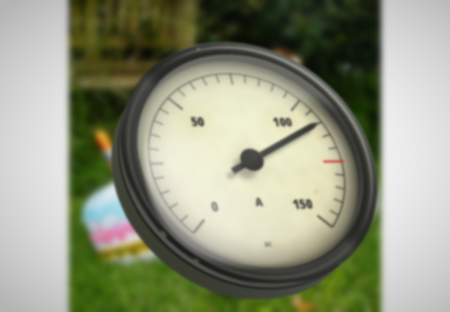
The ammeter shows 110,A
